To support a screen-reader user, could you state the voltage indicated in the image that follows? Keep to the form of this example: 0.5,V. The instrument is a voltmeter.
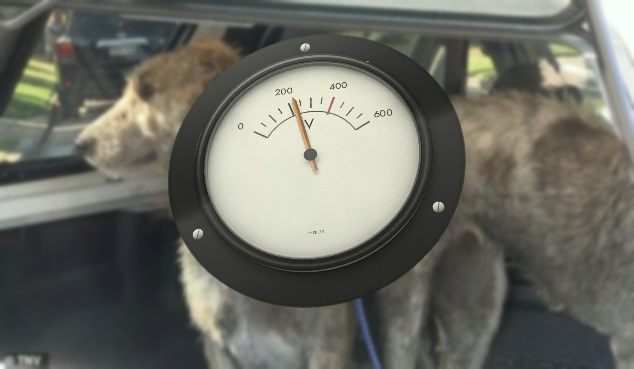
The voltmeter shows 225,V
